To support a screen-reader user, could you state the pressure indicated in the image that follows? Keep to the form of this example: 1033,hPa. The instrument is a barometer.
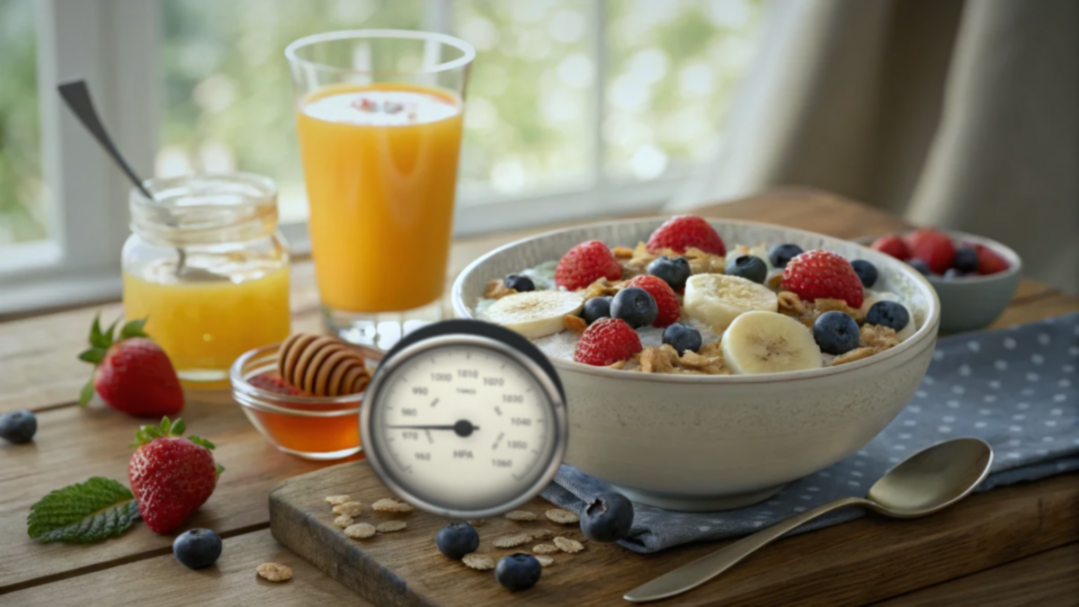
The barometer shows 975,hPa
